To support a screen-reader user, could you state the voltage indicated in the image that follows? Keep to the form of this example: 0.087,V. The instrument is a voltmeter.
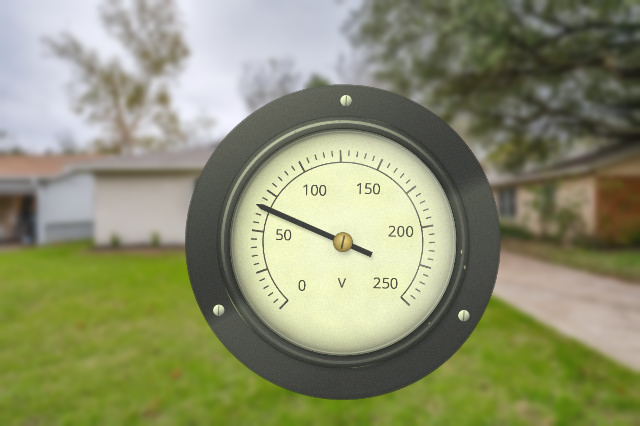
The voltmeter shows 65,V
